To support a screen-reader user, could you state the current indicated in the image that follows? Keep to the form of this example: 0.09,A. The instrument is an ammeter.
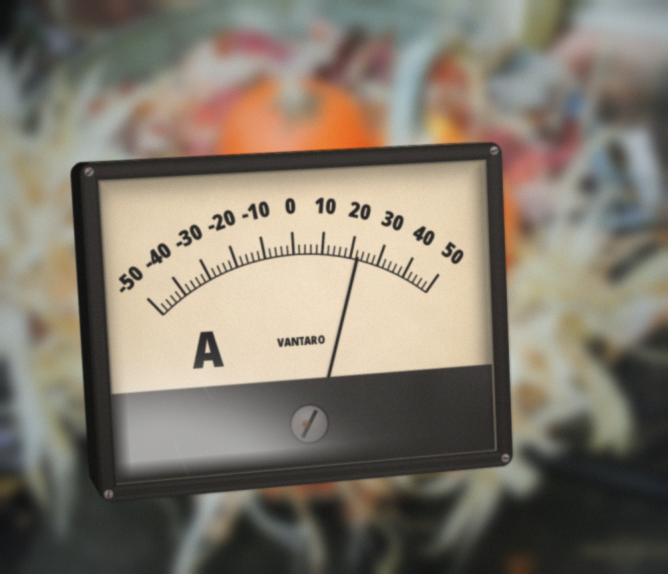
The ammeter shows 22,A
